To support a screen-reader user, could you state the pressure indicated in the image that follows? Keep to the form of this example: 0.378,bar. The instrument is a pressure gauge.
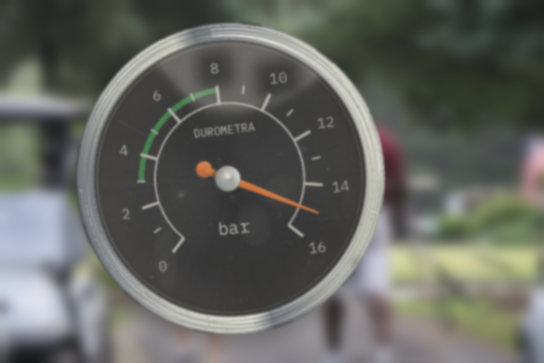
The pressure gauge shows 15,bar
